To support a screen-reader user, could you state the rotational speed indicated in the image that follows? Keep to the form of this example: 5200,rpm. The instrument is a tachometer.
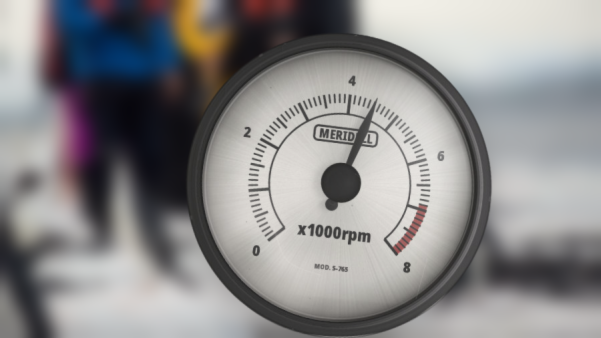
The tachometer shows 4500,rpm
